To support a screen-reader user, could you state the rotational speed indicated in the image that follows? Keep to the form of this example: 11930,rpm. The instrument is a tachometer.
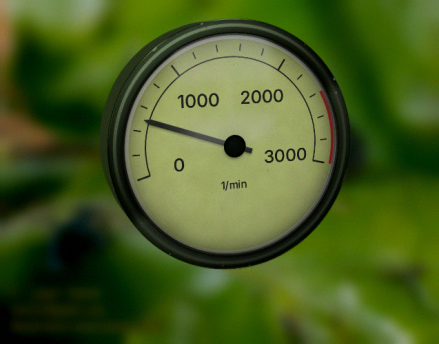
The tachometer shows 500,rpm
